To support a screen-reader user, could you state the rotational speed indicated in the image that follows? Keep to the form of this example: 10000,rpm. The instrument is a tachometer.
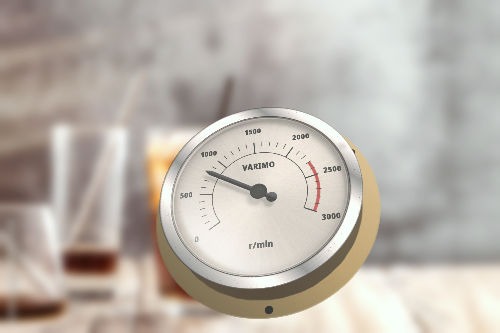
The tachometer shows 800,rpm
